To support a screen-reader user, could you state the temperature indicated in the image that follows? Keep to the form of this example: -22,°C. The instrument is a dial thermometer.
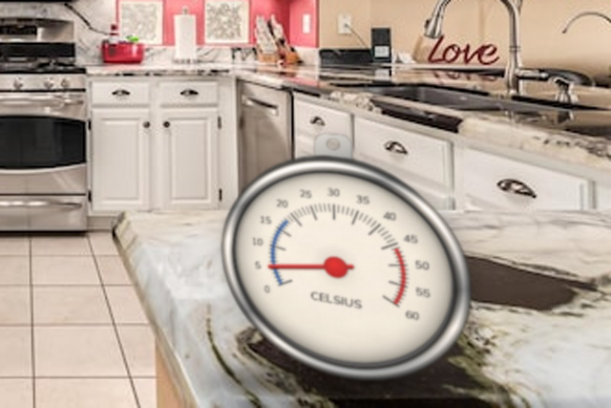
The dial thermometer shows 5,°C
